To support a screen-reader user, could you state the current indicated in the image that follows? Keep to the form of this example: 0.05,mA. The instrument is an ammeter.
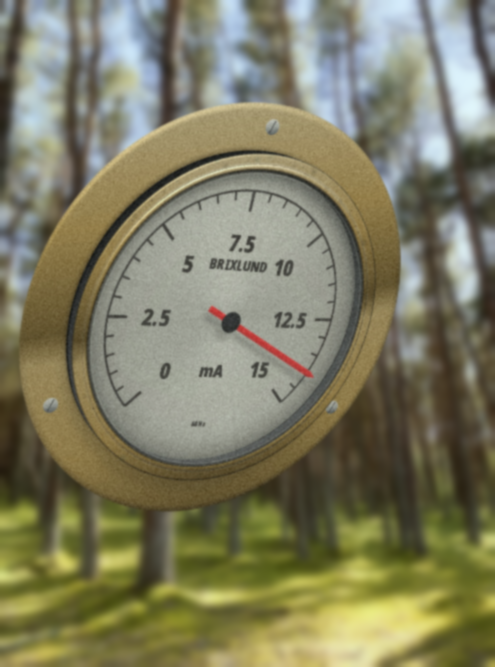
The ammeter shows 14,mA
